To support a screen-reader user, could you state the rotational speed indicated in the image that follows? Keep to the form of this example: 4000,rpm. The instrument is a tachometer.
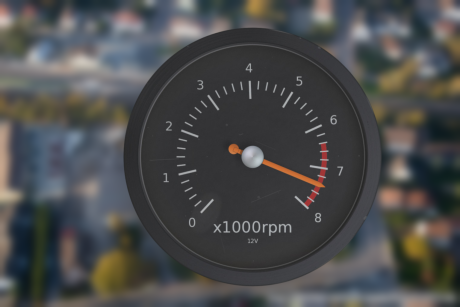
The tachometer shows 7400,rpm
